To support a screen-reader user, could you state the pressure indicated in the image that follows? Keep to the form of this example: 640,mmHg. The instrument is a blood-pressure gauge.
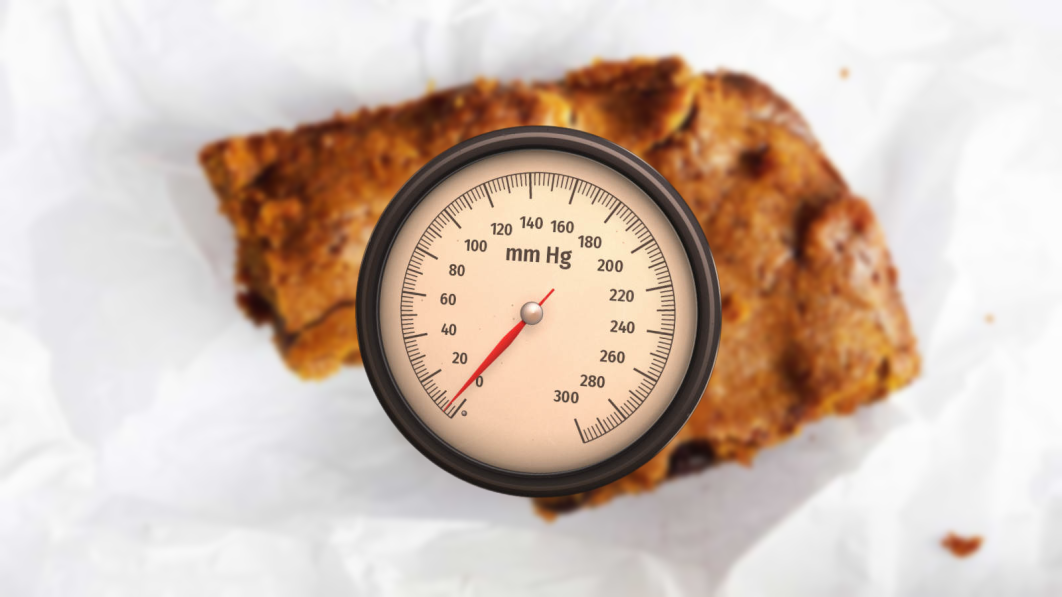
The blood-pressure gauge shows 4,mmHg
